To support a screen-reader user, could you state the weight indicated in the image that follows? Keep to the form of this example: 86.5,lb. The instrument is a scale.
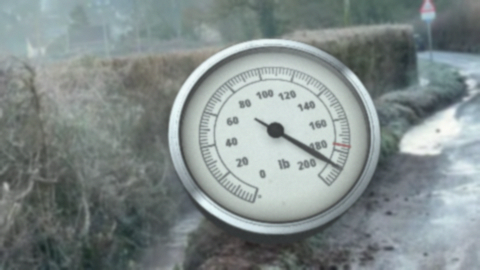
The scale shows 190,lb
